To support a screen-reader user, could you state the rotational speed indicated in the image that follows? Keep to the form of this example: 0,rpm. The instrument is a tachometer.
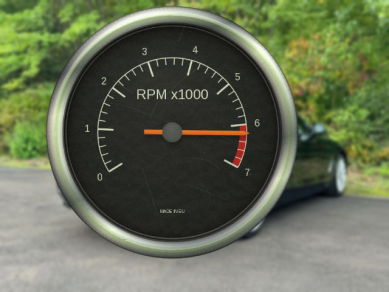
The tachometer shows 6200,rpm
